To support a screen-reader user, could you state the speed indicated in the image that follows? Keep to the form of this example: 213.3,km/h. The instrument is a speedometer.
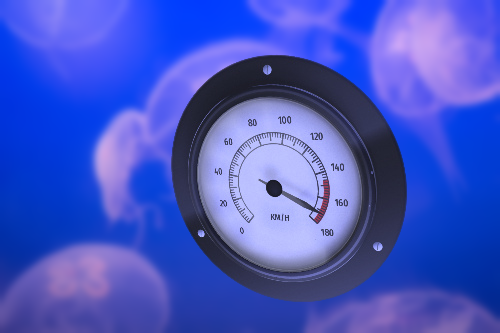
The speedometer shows 170,km/h
